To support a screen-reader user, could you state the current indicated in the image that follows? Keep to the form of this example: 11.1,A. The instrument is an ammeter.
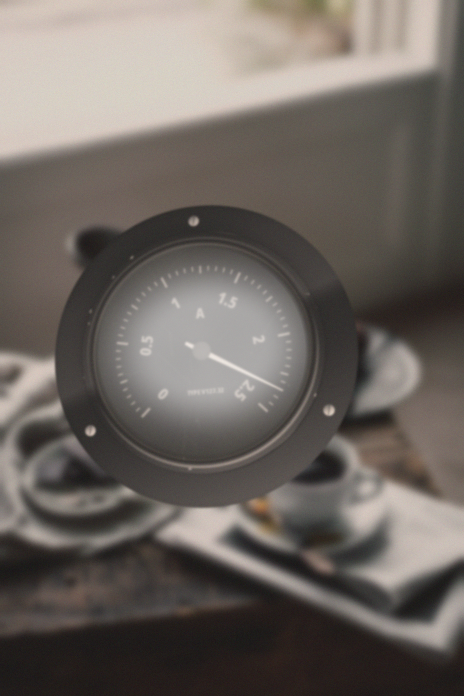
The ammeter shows 2.35,A
